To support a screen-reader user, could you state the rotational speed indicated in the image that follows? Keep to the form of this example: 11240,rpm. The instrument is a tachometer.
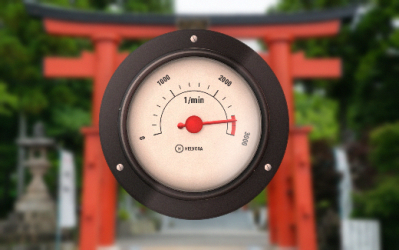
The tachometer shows 2700,rpm
